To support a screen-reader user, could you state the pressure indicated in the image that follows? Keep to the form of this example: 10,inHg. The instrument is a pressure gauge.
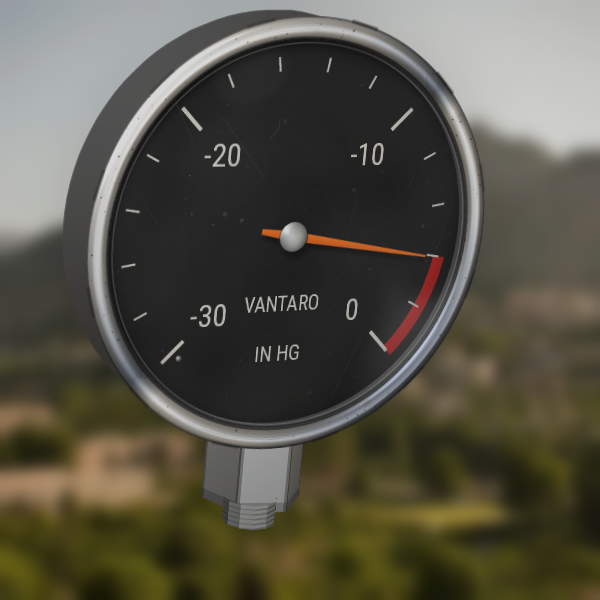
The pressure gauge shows -4,inHg
